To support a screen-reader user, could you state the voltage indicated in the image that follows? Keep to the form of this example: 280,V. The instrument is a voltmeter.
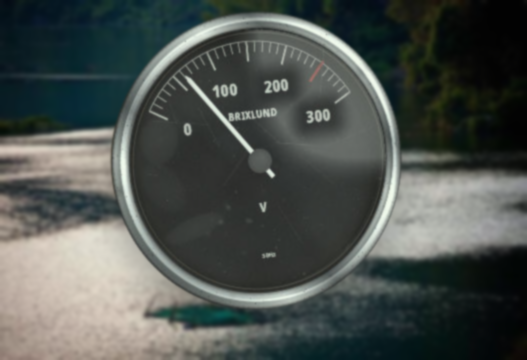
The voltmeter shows 60,V
